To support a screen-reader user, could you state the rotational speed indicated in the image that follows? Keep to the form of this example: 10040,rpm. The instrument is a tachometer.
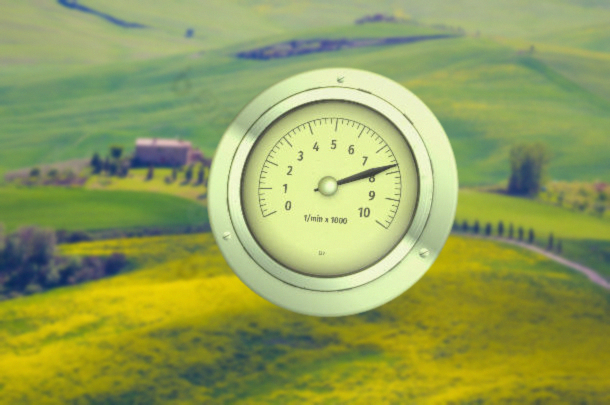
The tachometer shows 7800,rpm
